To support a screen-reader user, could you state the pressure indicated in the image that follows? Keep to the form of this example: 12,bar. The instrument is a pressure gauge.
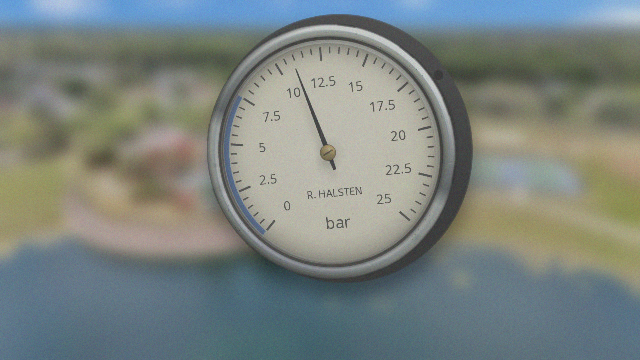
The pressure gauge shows 11,bar
